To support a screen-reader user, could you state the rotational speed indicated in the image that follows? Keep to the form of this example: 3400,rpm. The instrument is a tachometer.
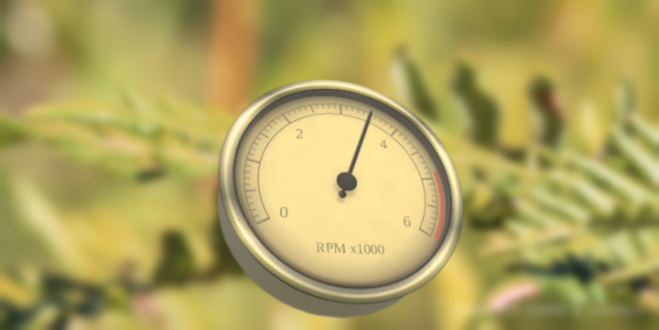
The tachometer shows 3500,rpm
